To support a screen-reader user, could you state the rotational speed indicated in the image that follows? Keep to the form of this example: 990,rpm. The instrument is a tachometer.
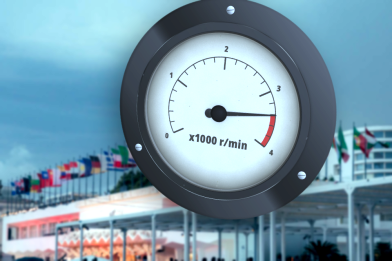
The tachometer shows 3400,rpm
